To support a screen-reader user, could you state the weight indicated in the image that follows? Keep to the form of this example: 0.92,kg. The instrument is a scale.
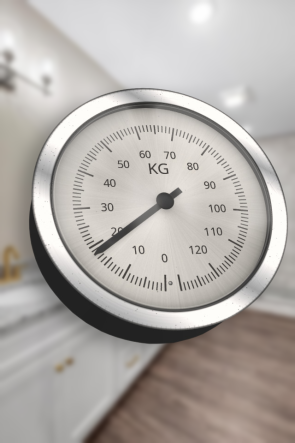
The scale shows 18,kg
